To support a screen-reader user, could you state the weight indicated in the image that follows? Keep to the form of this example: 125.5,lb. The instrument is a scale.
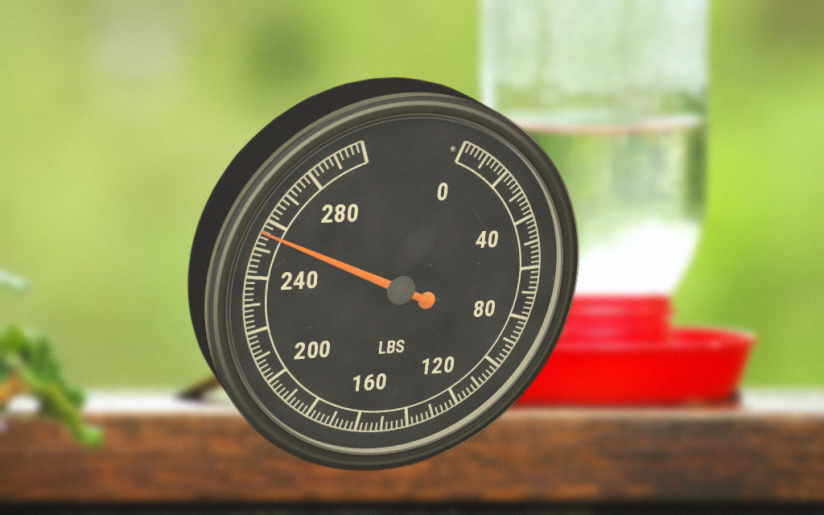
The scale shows 256,lb
